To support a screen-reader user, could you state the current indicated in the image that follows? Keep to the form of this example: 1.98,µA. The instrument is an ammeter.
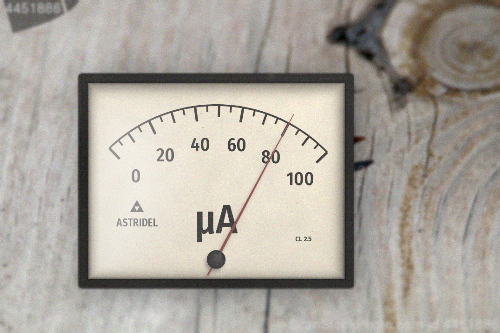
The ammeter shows 80,µA
